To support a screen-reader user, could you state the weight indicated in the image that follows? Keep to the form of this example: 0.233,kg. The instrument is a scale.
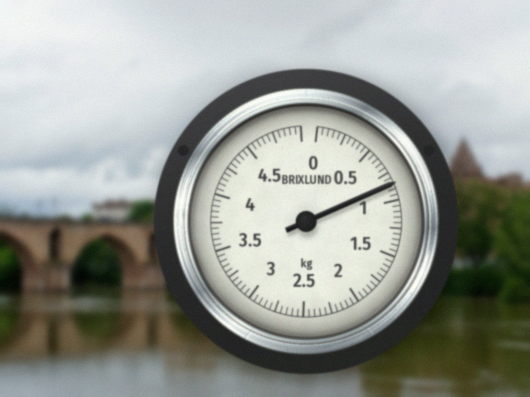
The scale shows 0.85,kg
